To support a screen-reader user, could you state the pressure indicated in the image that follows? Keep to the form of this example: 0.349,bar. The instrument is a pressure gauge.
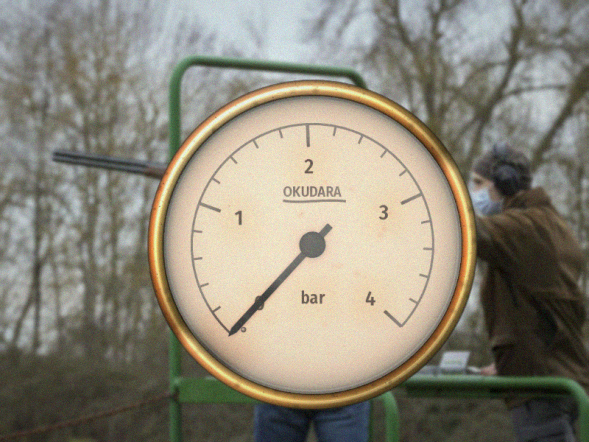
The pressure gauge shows 0,bar
